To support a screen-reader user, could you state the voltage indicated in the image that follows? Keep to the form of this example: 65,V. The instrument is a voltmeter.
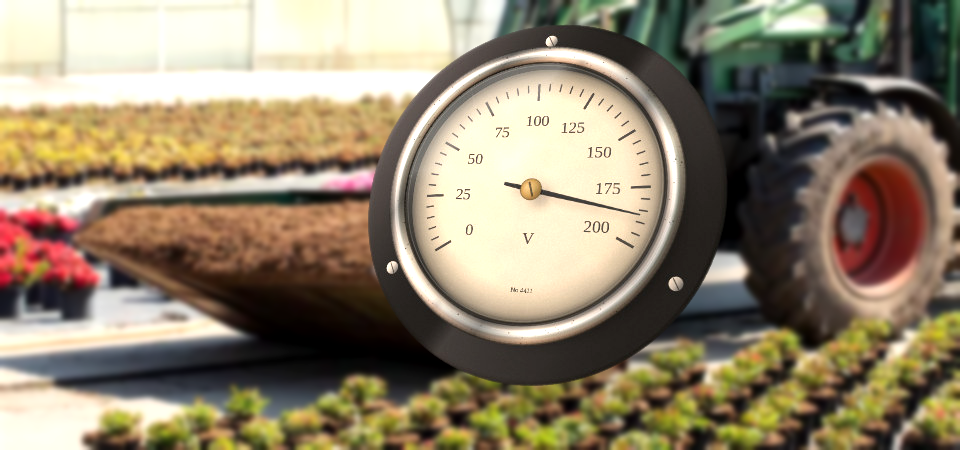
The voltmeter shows 187.5,V
